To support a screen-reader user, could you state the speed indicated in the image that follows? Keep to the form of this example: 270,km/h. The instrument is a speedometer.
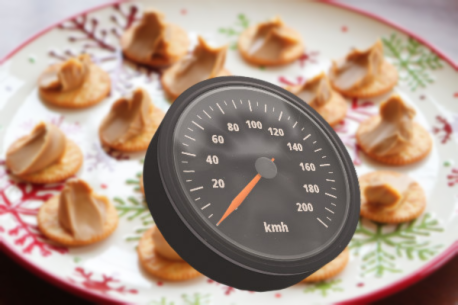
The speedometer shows 0,km/h
